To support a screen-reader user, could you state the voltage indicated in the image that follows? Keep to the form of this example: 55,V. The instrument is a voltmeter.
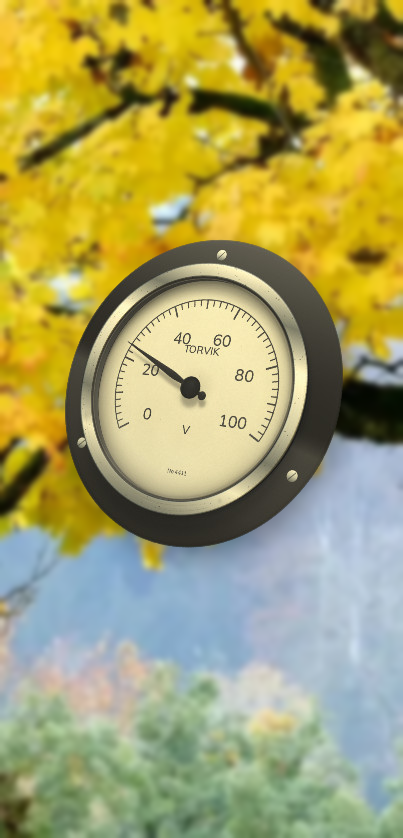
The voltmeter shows 24,V
